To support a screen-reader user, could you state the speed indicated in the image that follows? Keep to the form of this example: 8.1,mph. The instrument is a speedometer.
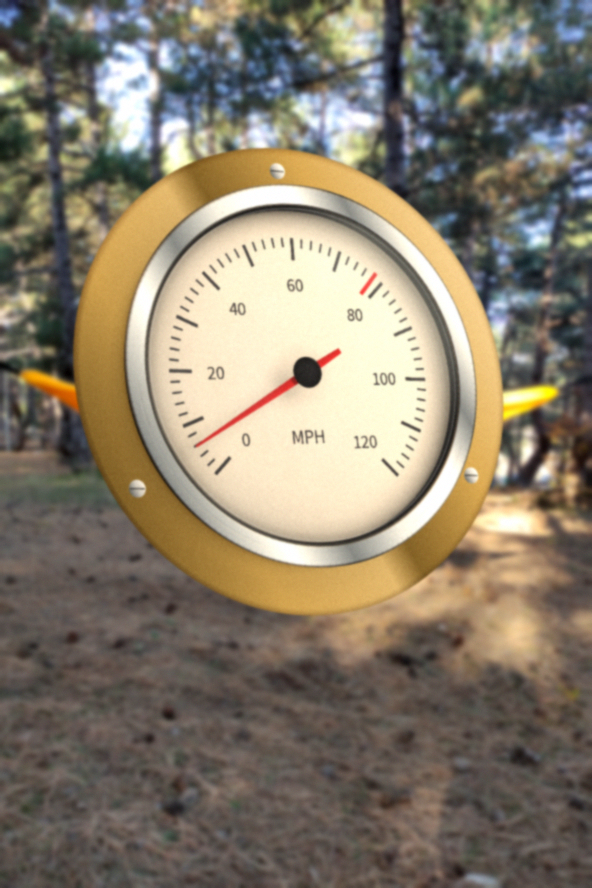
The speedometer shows 6,mph
